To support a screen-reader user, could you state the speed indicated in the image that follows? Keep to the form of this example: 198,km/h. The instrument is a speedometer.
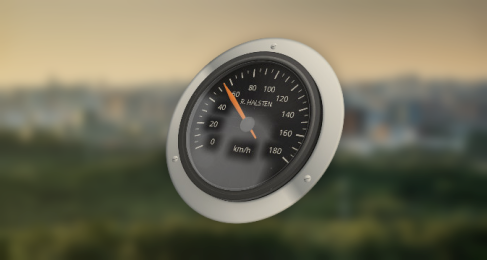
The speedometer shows 55,km/h
